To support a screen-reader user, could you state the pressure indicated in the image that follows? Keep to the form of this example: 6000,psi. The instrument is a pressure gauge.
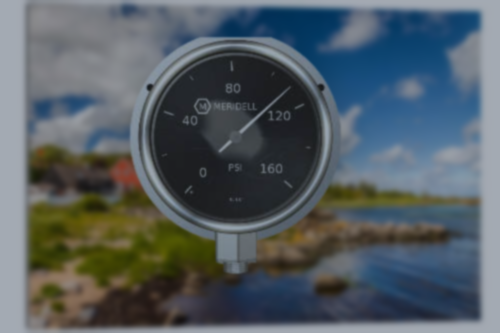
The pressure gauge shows 110,psi
